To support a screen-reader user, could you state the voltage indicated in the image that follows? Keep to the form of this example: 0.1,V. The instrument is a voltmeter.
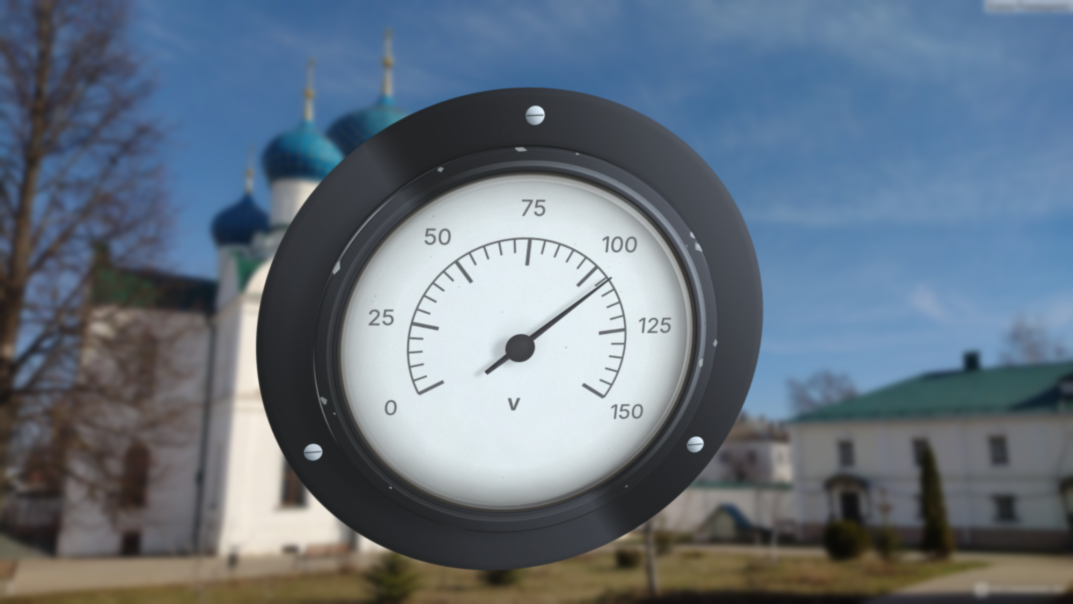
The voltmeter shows 105,V
